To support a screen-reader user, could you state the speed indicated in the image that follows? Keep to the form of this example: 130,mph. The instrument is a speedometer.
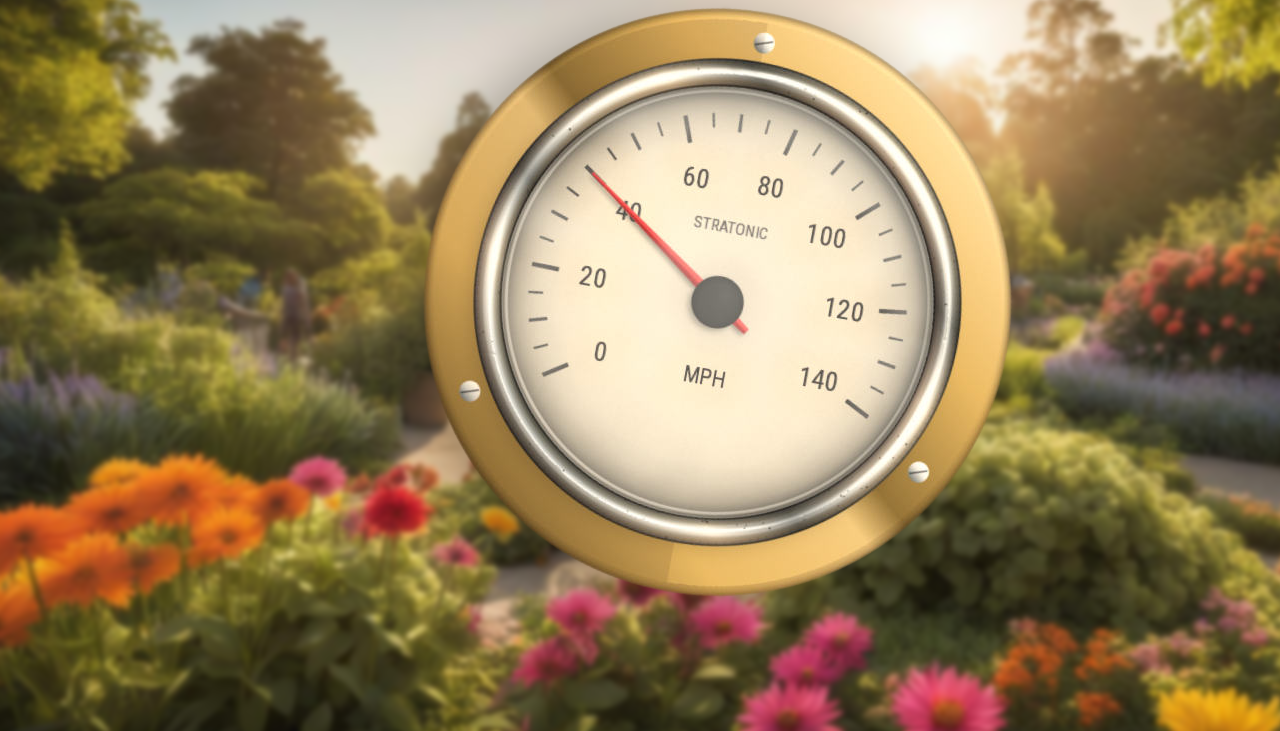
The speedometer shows 40,mph
